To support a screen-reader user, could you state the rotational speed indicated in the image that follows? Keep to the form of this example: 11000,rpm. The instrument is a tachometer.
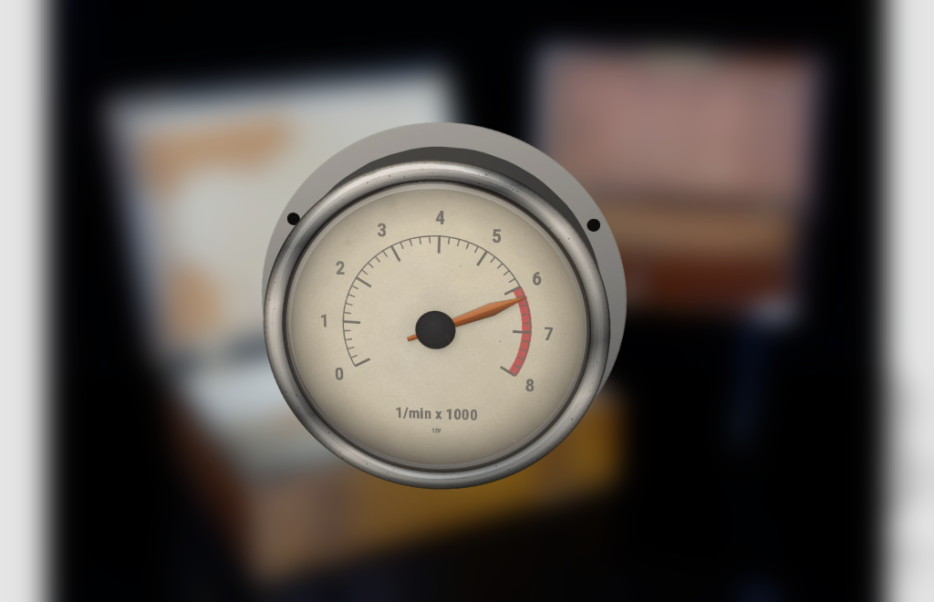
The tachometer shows 6200,rpm
